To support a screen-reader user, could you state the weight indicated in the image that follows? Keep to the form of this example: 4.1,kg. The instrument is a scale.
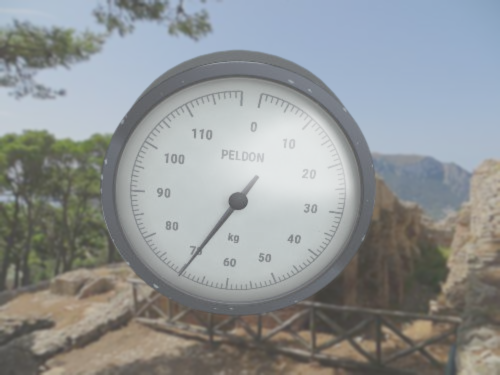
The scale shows 70,kg
